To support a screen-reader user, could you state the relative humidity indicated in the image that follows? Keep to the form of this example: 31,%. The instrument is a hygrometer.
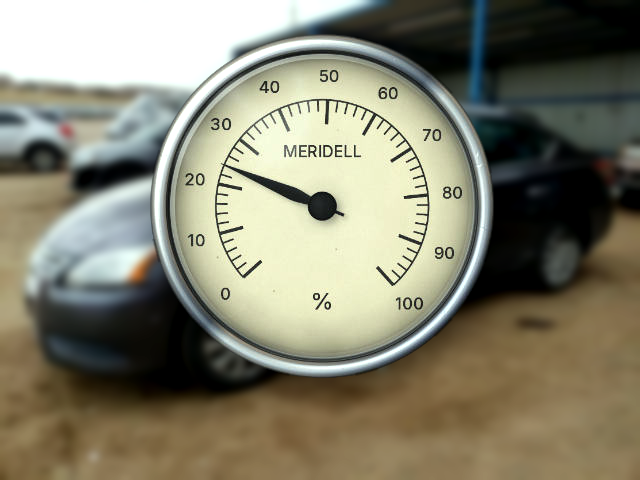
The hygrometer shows 24,%
